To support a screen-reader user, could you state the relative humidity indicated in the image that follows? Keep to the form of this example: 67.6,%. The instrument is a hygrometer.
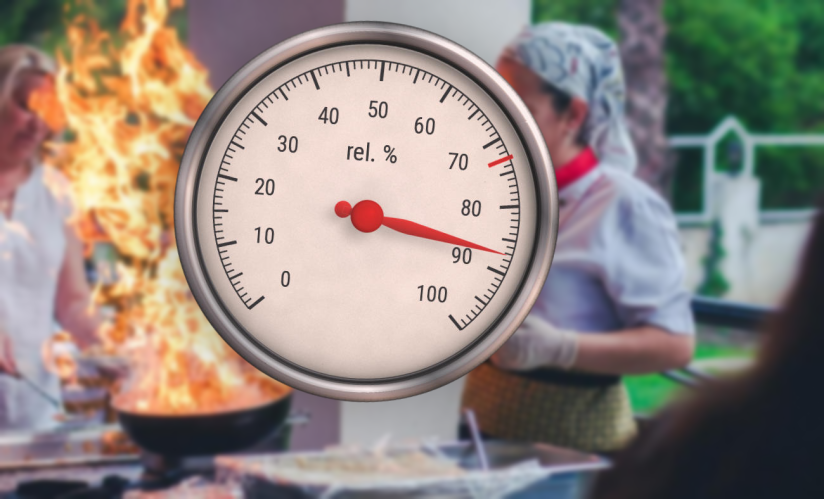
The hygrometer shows 87,%
